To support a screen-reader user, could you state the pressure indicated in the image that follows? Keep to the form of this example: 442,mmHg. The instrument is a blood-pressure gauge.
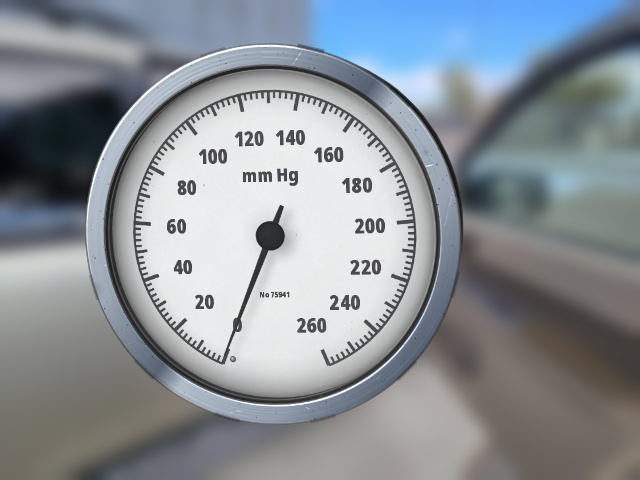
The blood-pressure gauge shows 0,mmHg
